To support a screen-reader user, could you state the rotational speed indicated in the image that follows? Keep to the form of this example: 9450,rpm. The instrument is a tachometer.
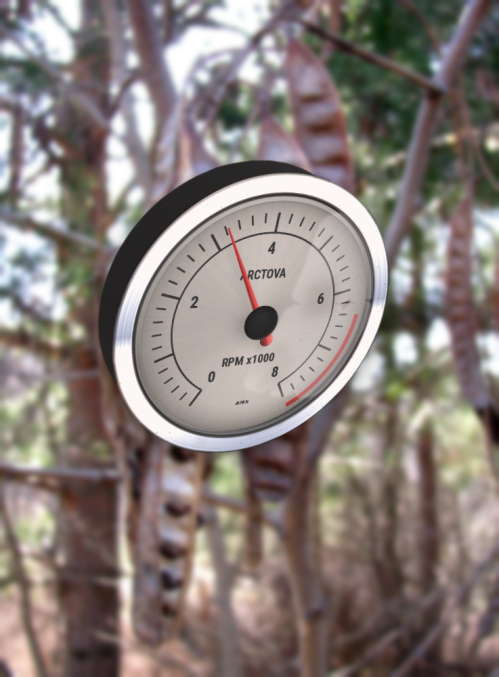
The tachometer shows 3200,rpm
